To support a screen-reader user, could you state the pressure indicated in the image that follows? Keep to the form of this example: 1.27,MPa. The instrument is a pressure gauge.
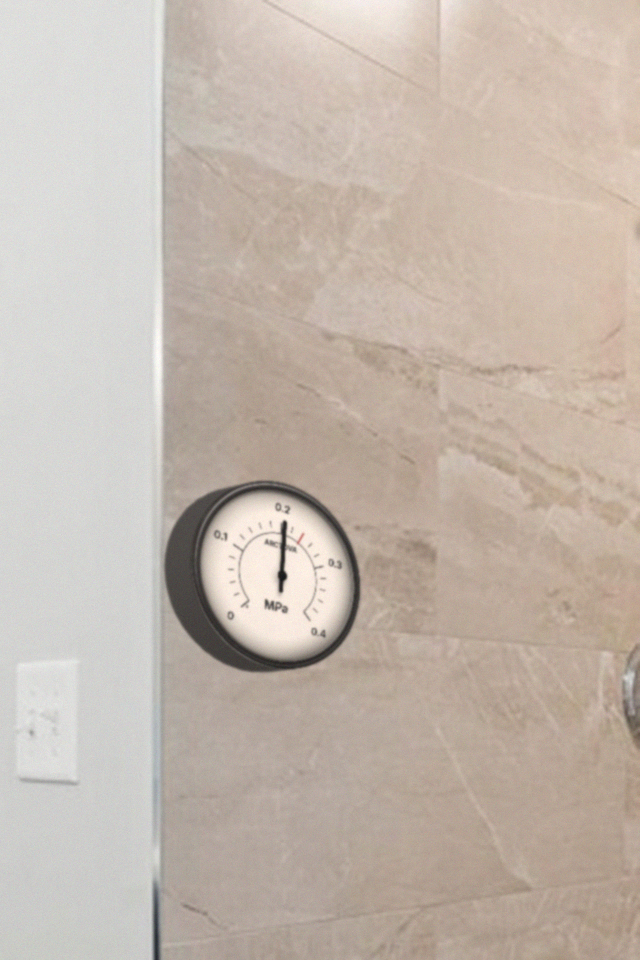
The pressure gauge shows 0.2,MPa
